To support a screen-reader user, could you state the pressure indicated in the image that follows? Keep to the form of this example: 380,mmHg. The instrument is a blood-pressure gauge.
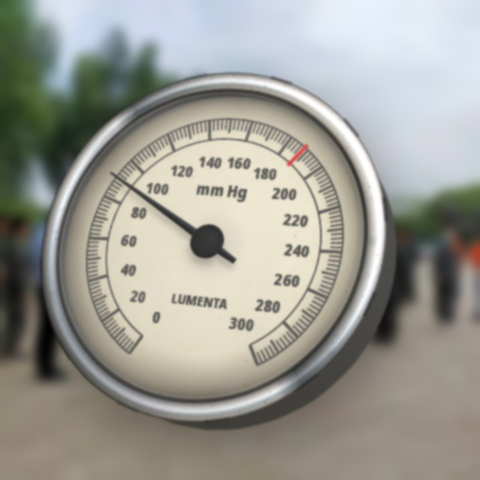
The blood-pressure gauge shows 90,mmHg
